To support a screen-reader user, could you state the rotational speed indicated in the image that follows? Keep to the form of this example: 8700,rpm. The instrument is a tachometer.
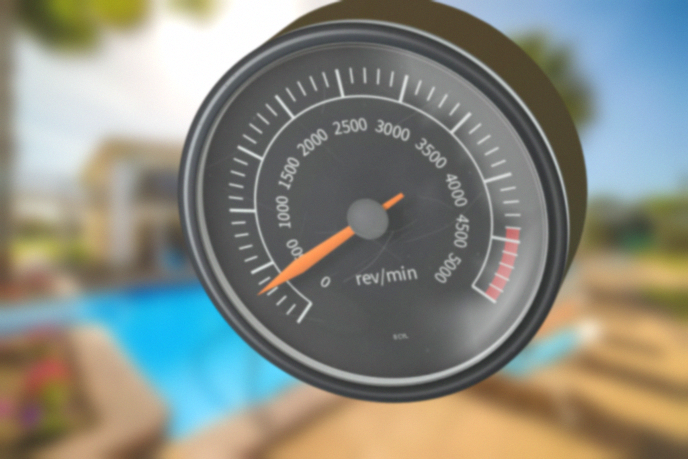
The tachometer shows 350,rpm
